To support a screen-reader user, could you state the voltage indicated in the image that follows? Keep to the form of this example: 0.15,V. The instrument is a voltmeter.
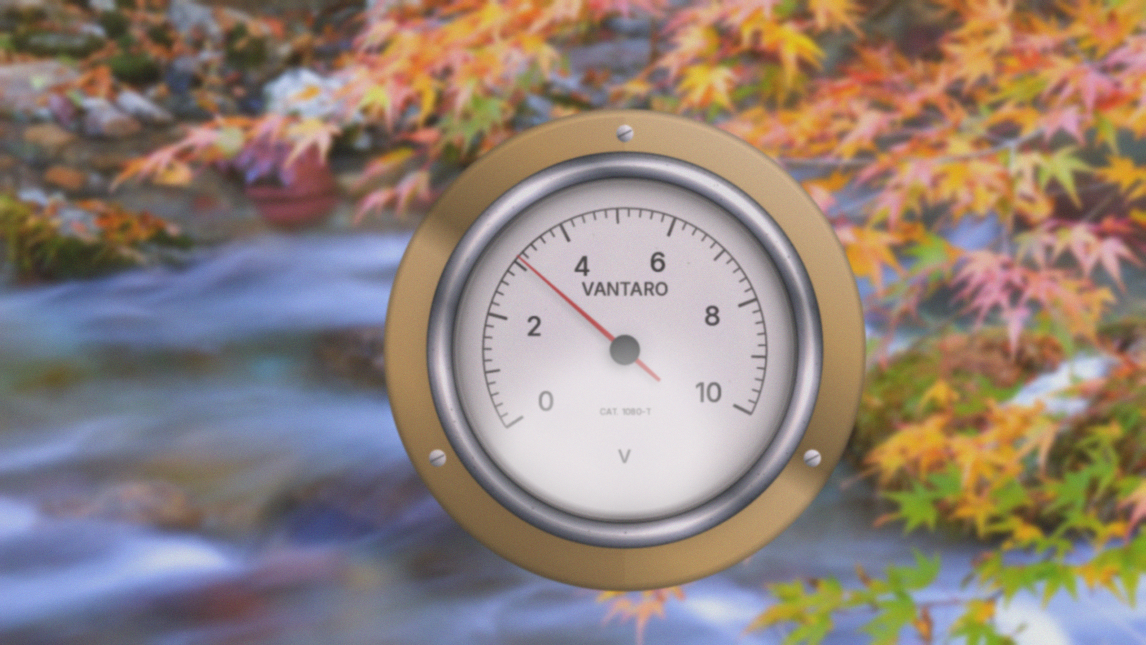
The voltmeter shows 3.1,V
